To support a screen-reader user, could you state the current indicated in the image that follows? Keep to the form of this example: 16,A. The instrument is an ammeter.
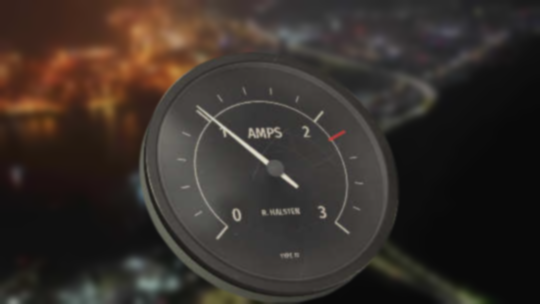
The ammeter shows 1,A
